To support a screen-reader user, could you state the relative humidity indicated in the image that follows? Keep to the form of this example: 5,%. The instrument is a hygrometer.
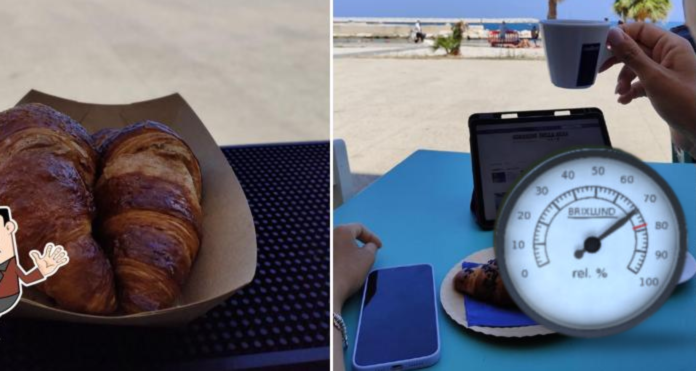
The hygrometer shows 70,%
